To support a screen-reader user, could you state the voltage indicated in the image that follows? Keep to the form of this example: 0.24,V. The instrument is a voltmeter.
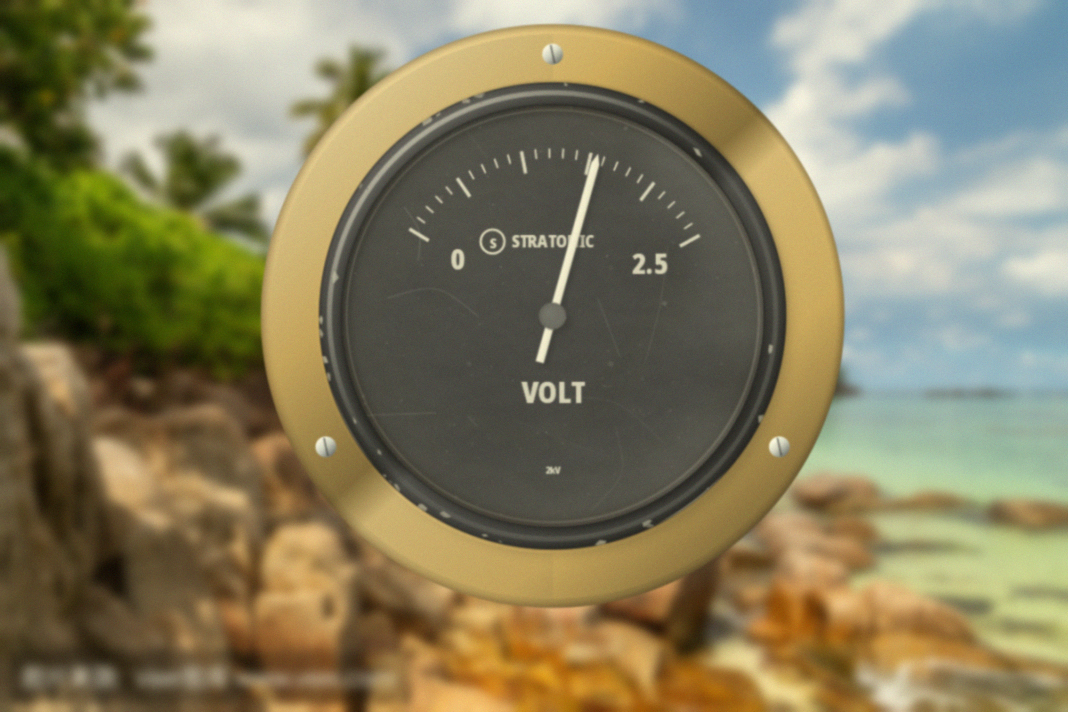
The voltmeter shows 1.55,V
